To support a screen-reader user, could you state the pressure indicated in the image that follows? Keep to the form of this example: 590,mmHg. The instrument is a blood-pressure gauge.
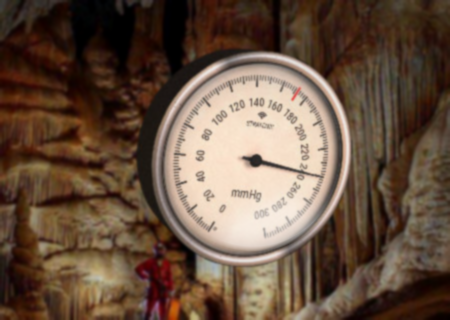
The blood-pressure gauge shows 240,mmHg
